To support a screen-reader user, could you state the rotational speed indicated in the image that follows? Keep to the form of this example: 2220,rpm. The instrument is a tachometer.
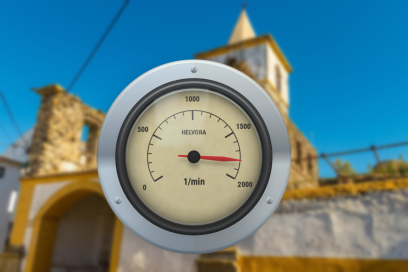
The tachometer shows 1800,rpm
